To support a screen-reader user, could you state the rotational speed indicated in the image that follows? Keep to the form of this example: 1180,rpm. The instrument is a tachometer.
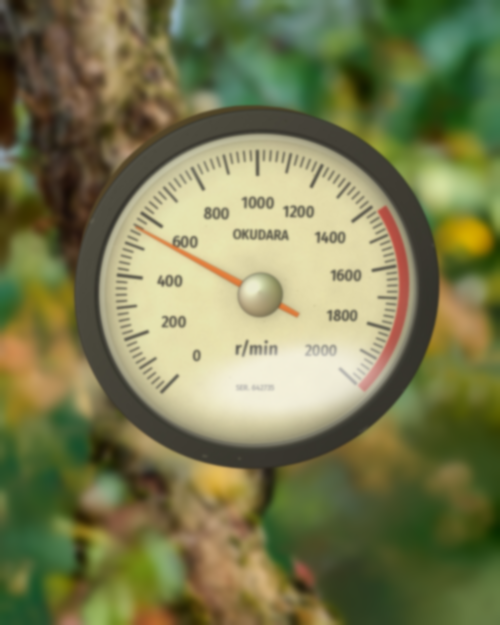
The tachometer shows 560,rpm
